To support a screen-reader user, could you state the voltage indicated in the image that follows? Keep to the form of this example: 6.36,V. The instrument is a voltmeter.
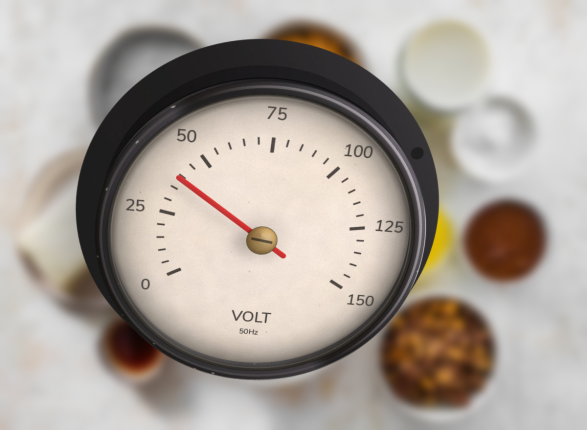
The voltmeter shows 40,V
